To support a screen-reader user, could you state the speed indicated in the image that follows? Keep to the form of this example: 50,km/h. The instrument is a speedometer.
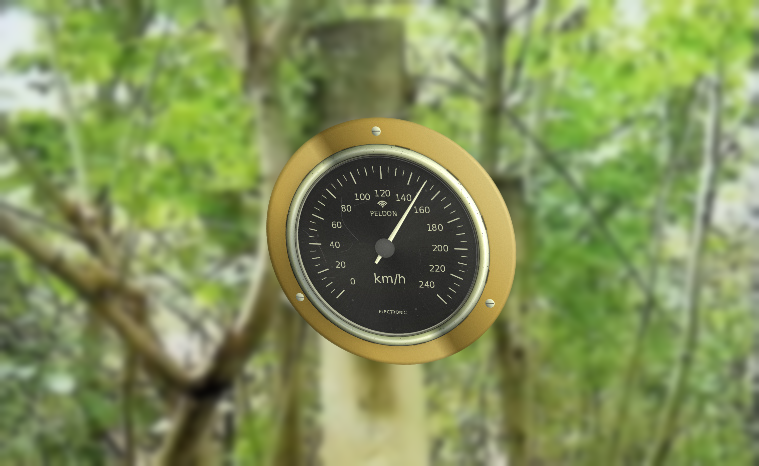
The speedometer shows 150,km/h
